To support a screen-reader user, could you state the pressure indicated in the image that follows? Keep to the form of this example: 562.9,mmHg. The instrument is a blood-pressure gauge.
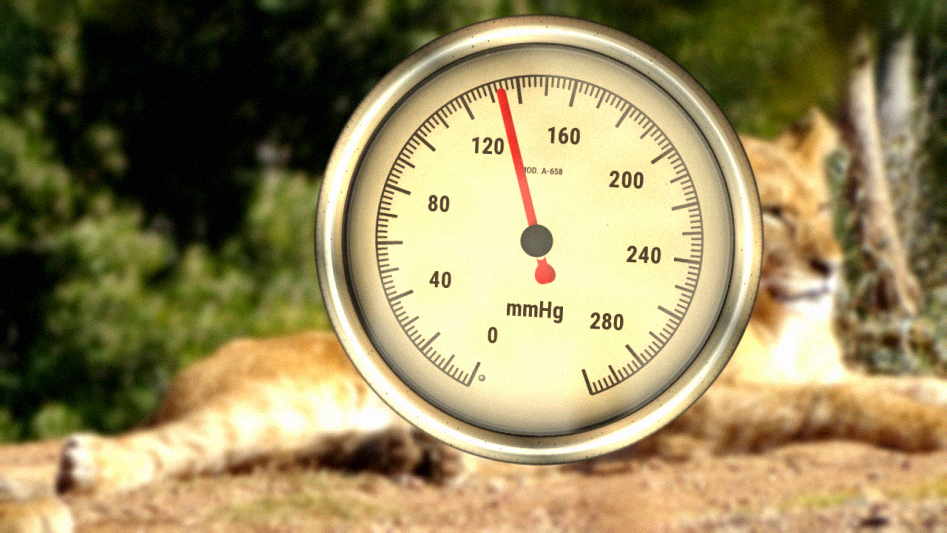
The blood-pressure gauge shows 134,mmHg
